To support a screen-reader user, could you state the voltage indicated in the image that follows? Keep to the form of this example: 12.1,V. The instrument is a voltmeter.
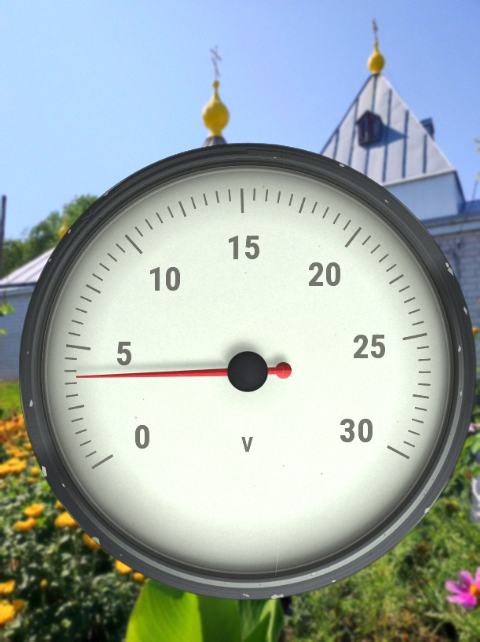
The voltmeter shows 3.75,V
